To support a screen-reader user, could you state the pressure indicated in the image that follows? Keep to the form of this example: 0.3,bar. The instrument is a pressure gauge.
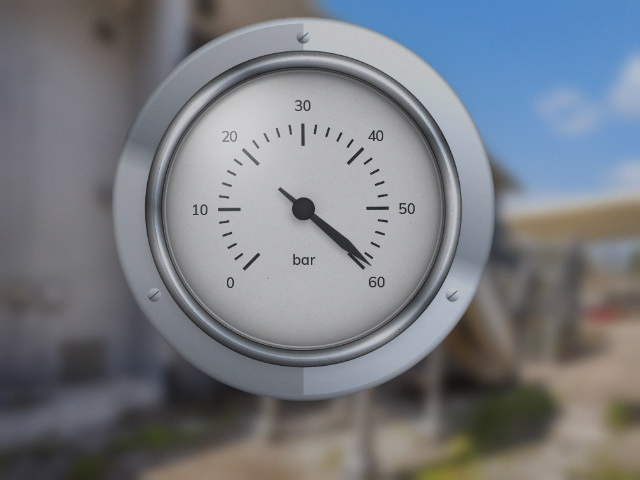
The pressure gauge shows 59,bar
